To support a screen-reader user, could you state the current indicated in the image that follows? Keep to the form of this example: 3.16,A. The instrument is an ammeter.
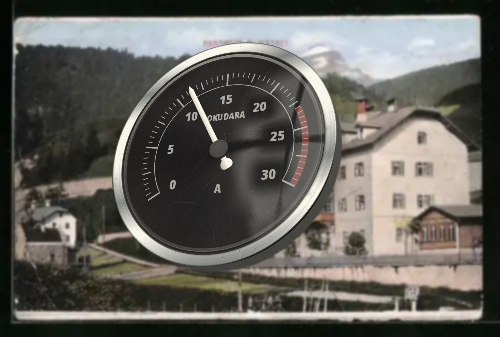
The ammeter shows 11.5,A
